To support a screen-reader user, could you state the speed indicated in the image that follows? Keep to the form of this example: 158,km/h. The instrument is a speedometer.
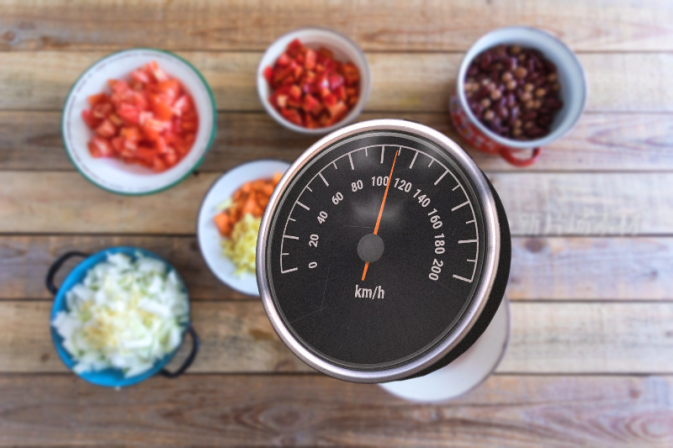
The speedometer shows 110,km/h
